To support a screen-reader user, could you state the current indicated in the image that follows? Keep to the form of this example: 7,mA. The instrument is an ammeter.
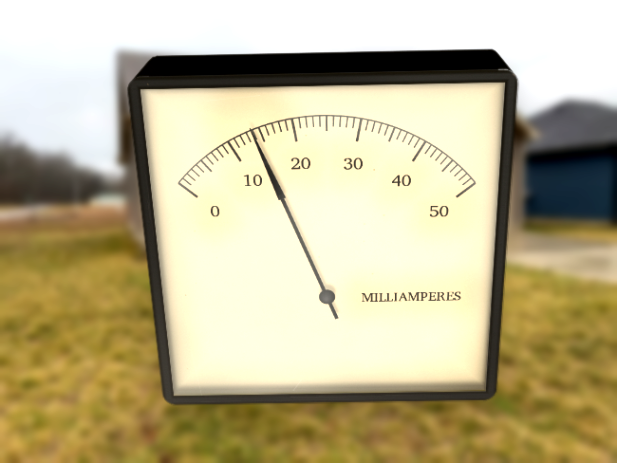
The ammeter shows 14,mA
